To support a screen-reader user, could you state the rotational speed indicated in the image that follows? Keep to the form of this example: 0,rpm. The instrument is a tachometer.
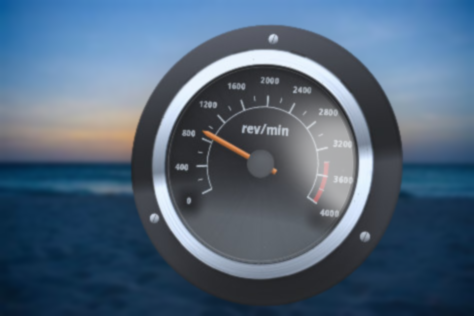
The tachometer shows 900,rpm
